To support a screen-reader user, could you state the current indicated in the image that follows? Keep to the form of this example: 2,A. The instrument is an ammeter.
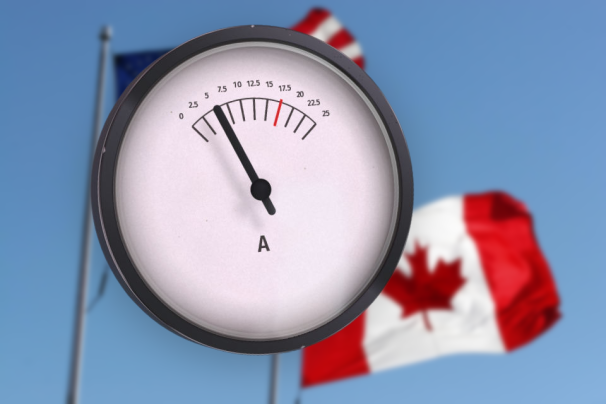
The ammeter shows 5,A
